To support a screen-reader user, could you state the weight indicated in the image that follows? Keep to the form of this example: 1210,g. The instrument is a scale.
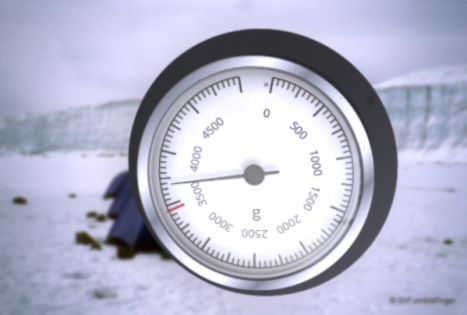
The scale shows 3700,g
